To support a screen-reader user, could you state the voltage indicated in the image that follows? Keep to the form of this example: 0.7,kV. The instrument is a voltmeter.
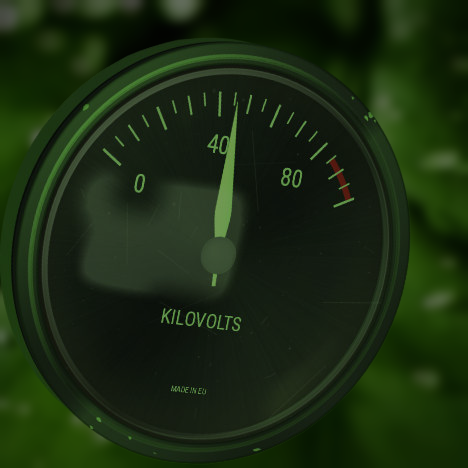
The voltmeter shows 45,kV
